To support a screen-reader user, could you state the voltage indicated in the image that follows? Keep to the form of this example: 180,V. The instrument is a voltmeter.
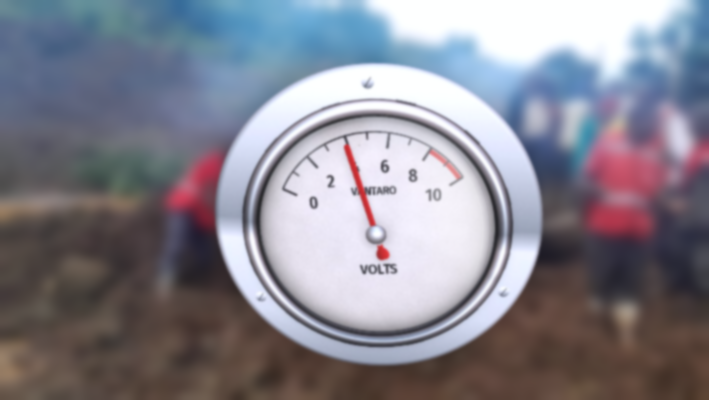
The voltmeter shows 4,V
